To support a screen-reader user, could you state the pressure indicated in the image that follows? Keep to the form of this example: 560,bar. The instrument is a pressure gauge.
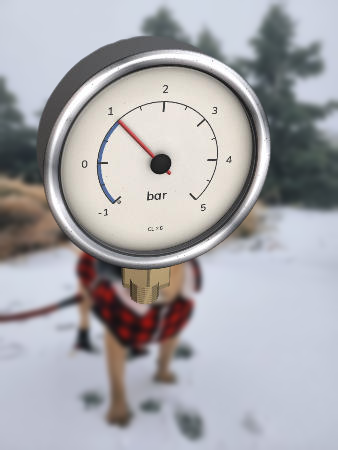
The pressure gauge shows 1,bar
